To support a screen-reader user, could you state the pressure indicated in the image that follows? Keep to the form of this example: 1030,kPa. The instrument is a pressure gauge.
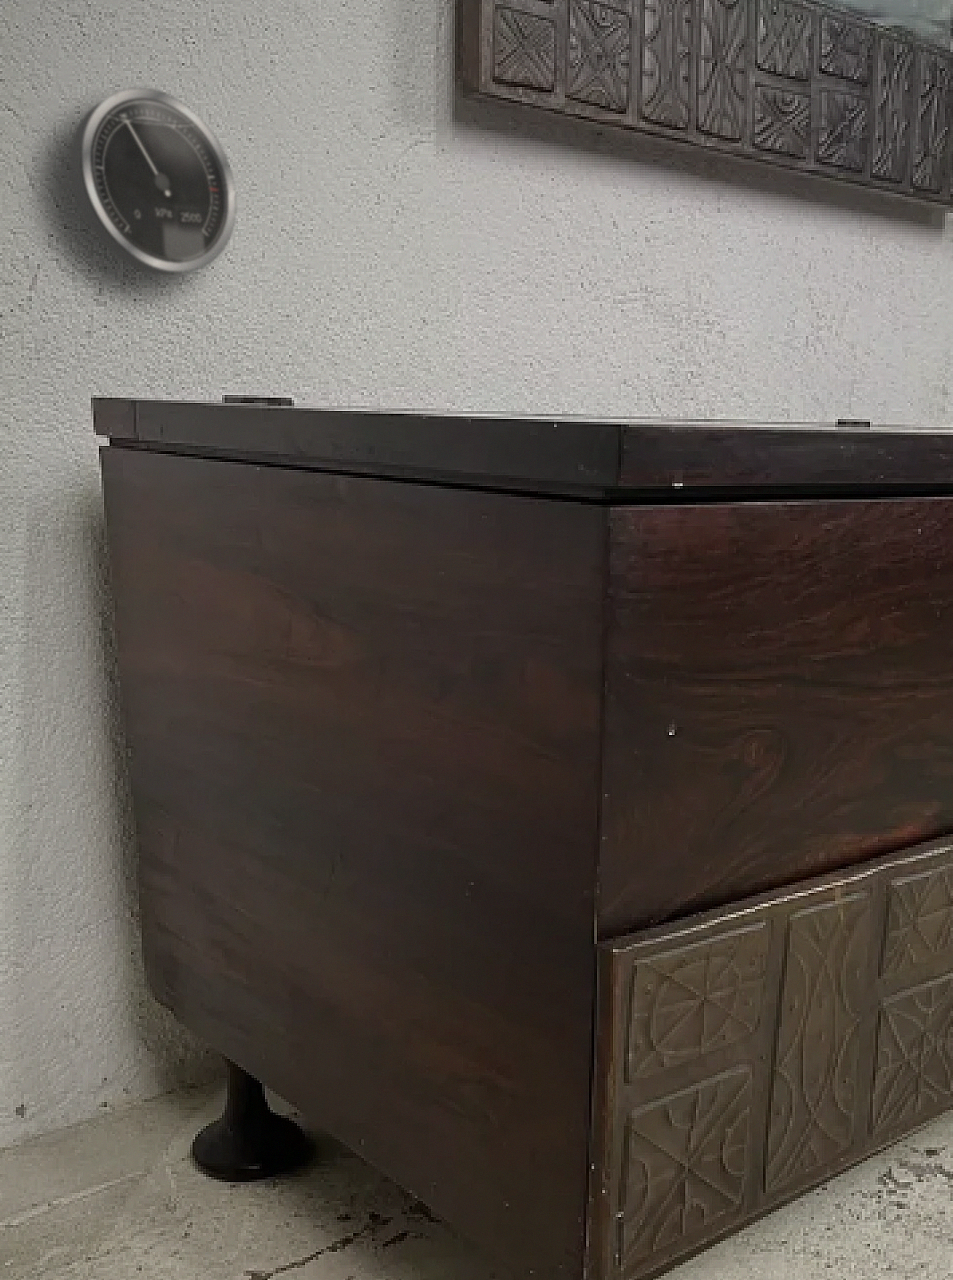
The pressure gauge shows 1000,kPa
